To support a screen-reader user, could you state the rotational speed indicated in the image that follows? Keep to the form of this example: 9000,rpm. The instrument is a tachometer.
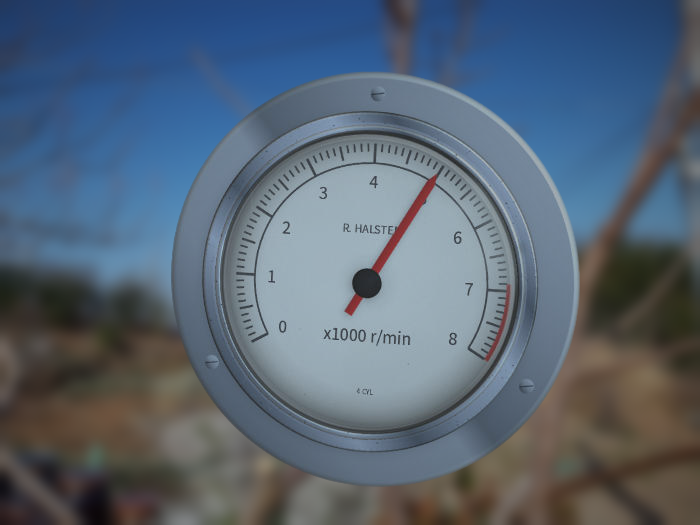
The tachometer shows 5000,rpm
